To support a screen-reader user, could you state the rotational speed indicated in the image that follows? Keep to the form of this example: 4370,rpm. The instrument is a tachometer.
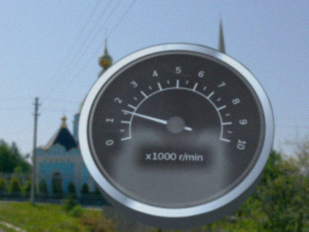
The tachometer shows 1500,rpm
